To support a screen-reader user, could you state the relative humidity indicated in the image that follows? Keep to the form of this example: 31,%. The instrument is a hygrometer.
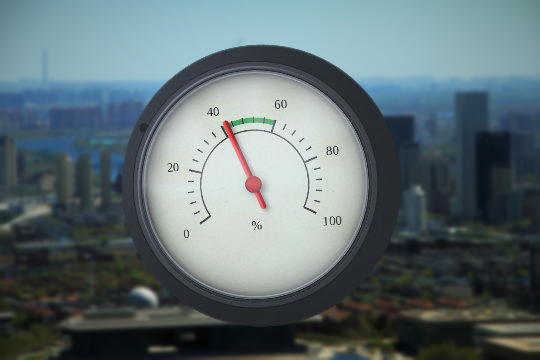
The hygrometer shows 42,%
